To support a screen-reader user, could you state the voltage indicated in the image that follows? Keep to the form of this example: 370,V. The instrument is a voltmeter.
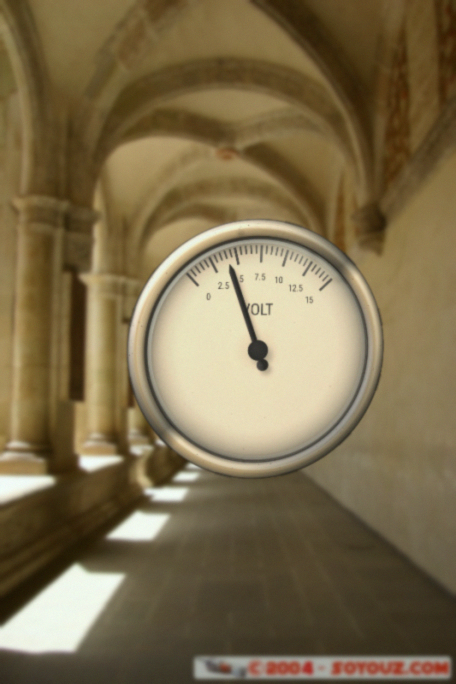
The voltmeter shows 4,V
